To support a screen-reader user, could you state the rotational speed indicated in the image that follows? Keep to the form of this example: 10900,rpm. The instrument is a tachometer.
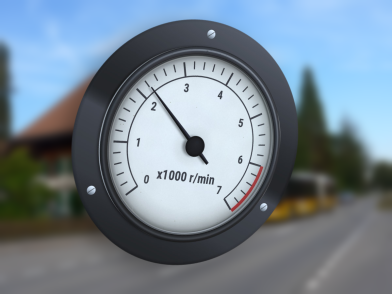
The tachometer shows 2200,rpm
